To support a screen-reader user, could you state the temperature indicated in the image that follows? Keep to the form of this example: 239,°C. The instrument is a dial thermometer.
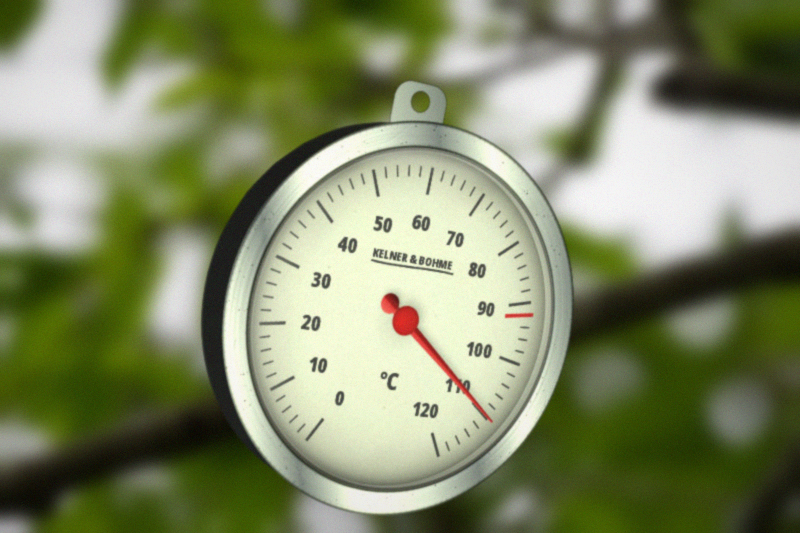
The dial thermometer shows 110,°C
